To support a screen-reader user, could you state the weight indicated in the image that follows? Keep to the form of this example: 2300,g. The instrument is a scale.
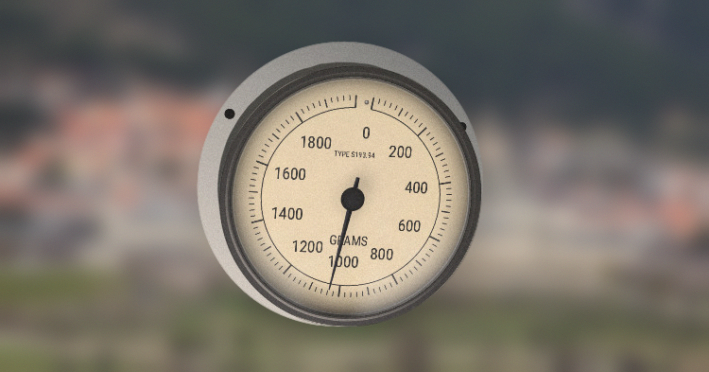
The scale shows 1040,g
